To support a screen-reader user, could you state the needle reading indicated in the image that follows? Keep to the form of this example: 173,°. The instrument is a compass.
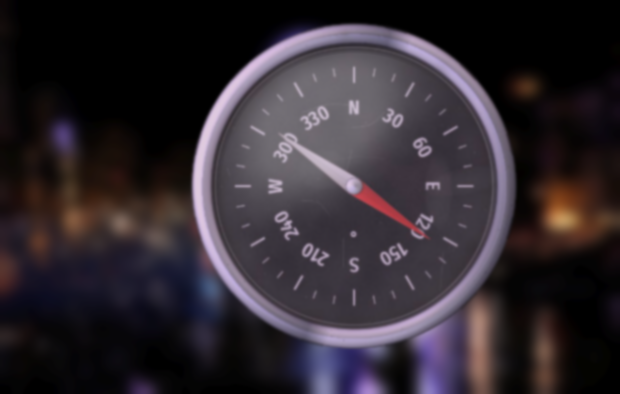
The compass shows 125,°
